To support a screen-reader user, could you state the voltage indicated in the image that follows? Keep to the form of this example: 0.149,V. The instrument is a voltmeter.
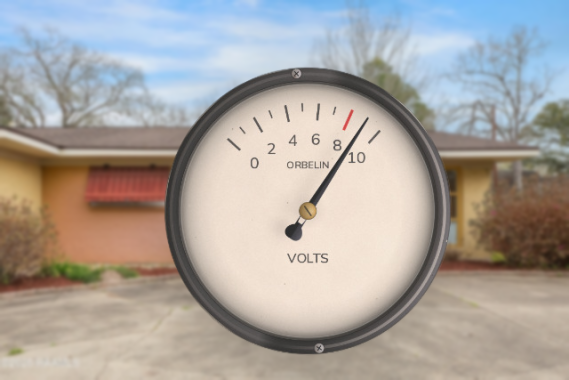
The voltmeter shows 9,V
